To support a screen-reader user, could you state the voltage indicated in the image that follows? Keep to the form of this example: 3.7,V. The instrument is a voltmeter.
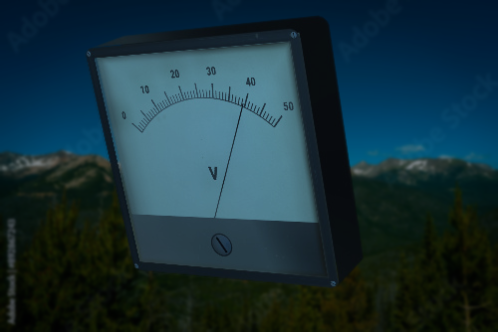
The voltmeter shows 40,V
